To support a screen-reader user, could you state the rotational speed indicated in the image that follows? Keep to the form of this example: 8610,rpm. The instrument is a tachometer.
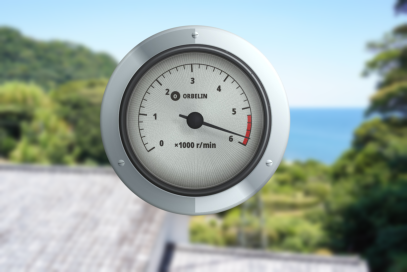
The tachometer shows 5800,rpm
